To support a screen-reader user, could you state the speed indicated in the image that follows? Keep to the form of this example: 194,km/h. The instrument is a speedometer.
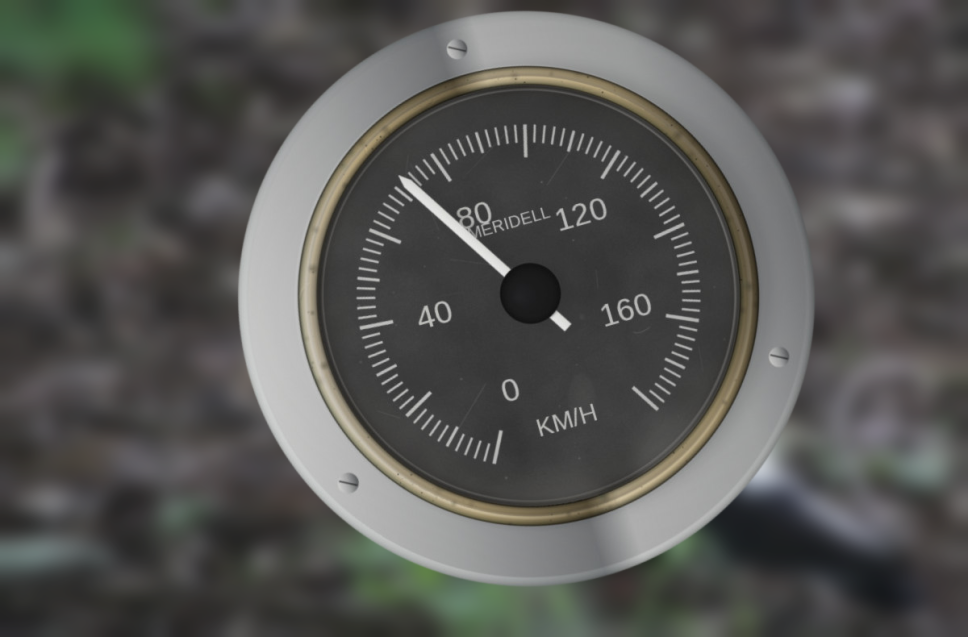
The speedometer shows 72,km/h
